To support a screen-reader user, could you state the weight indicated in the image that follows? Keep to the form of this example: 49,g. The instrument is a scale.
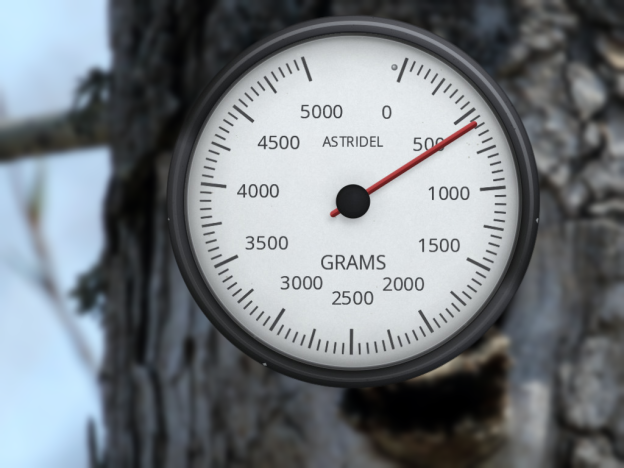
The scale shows 575,g
